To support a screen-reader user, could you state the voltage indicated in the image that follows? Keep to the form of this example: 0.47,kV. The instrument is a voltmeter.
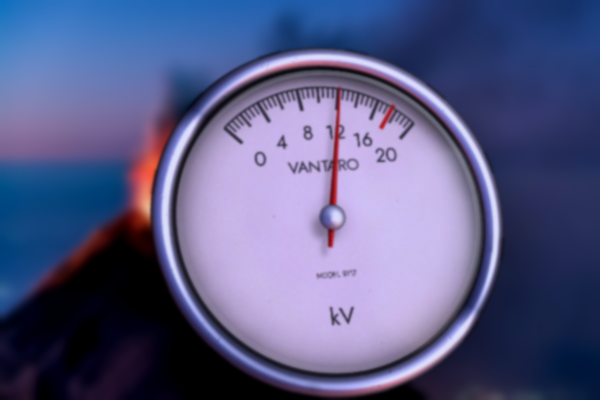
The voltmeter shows 12,kV
